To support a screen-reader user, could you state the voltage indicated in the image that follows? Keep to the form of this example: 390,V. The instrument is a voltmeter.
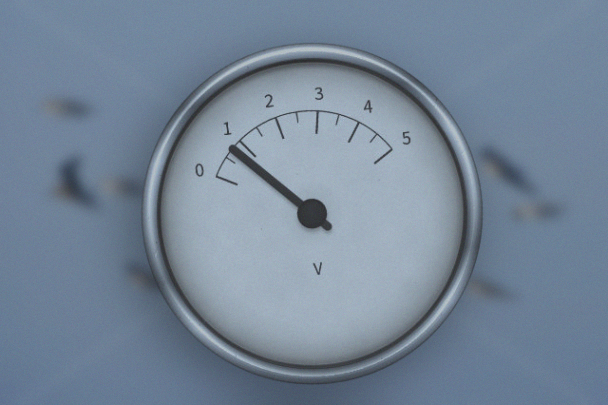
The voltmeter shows 0.75,V
